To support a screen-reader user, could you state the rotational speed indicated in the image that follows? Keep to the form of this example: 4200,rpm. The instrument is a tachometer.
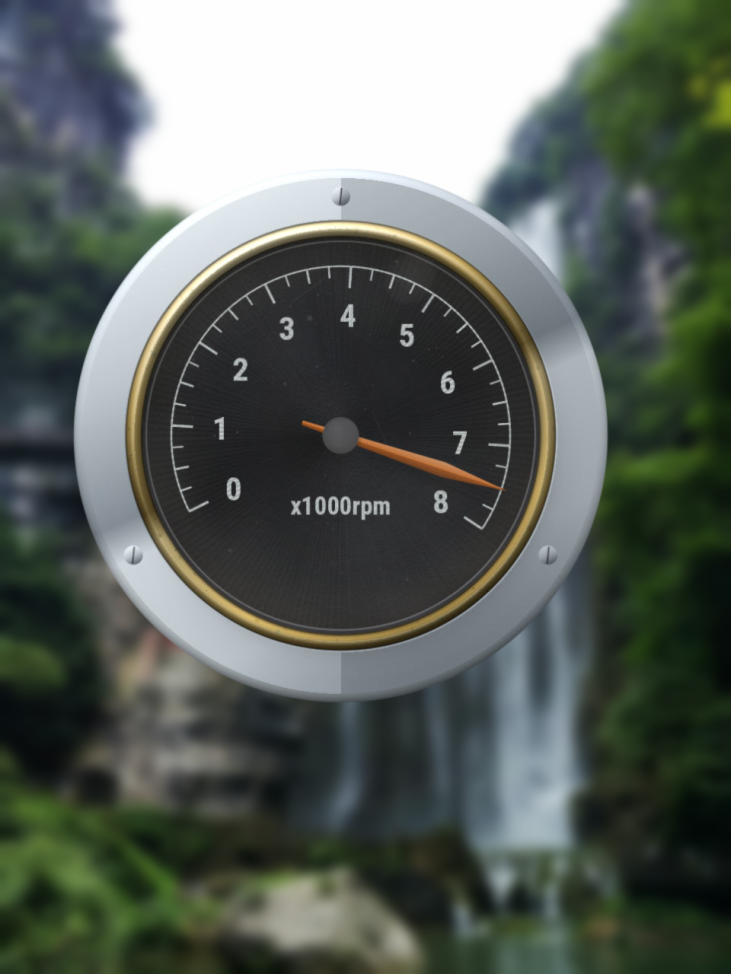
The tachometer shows 7500,rpm
